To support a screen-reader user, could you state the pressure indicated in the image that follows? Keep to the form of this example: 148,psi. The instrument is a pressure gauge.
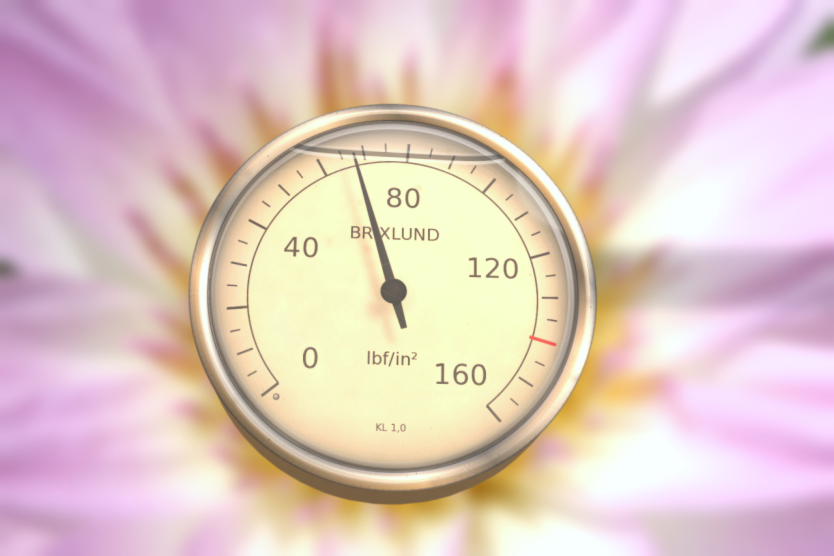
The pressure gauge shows 67.5,psi
